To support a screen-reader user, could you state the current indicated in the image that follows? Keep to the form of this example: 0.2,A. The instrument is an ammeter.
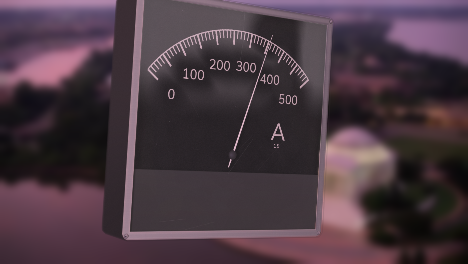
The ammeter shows 350,A
